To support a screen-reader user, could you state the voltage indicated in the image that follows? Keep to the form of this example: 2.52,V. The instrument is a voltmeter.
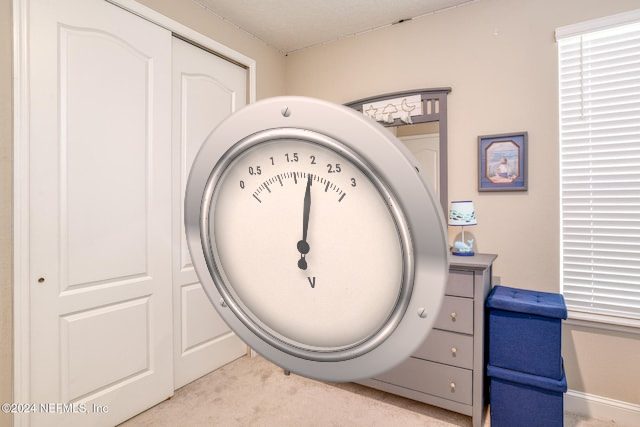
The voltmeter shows 2,V
